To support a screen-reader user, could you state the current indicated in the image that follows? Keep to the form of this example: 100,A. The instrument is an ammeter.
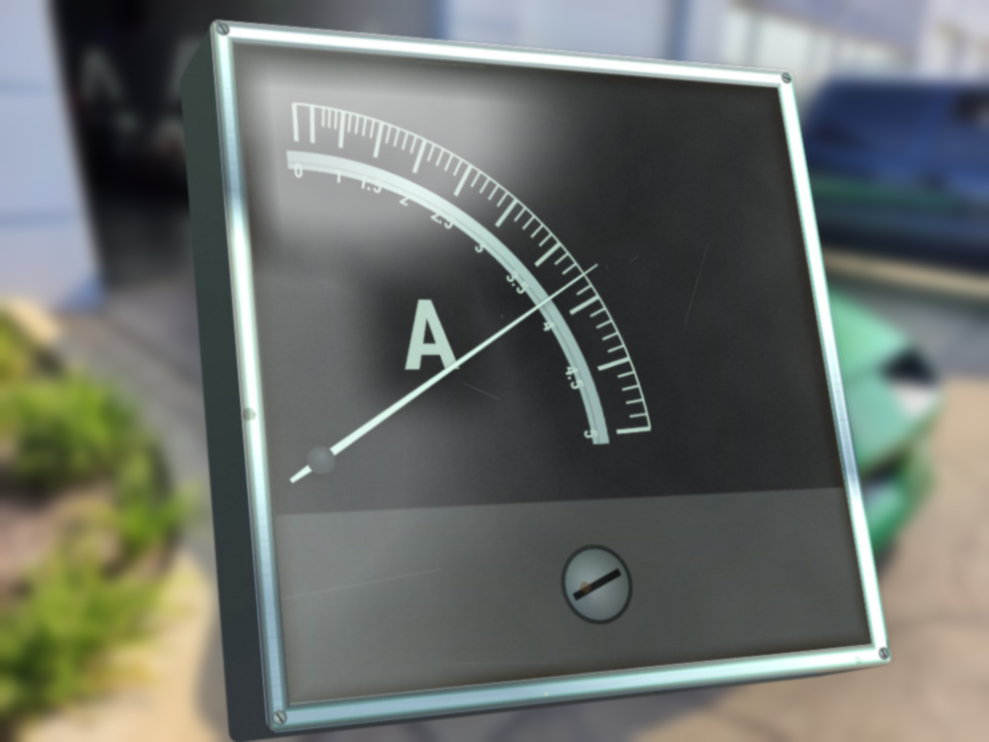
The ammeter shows 3.8,A
